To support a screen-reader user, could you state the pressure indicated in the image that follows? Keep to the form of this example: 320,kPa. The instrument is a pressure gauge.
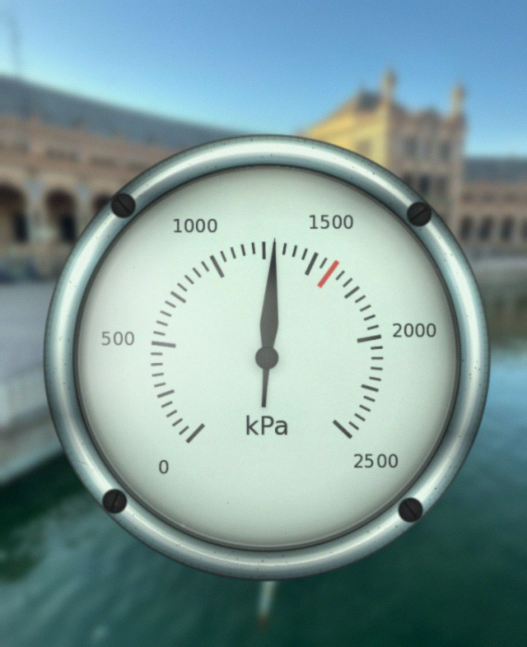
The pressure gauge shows 1300,kPa
